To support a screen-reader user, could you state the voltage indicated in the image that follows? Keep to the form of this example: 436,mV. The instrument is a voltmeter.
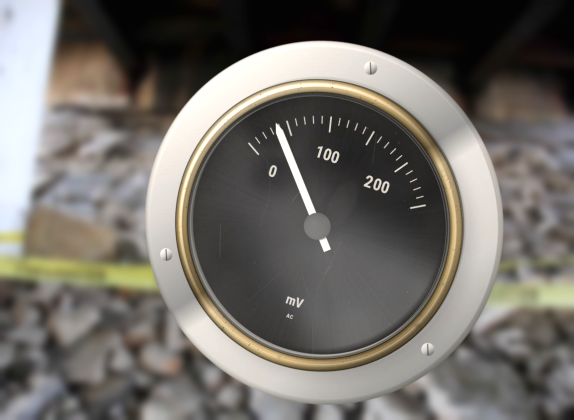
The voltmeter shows 40,mV
